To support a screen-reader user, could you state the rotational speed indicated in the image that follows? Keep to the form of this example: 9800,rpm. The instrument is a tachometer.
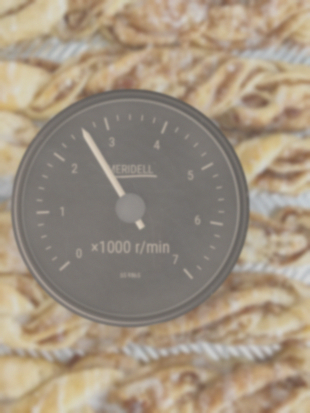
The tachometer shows 2600,rpm
